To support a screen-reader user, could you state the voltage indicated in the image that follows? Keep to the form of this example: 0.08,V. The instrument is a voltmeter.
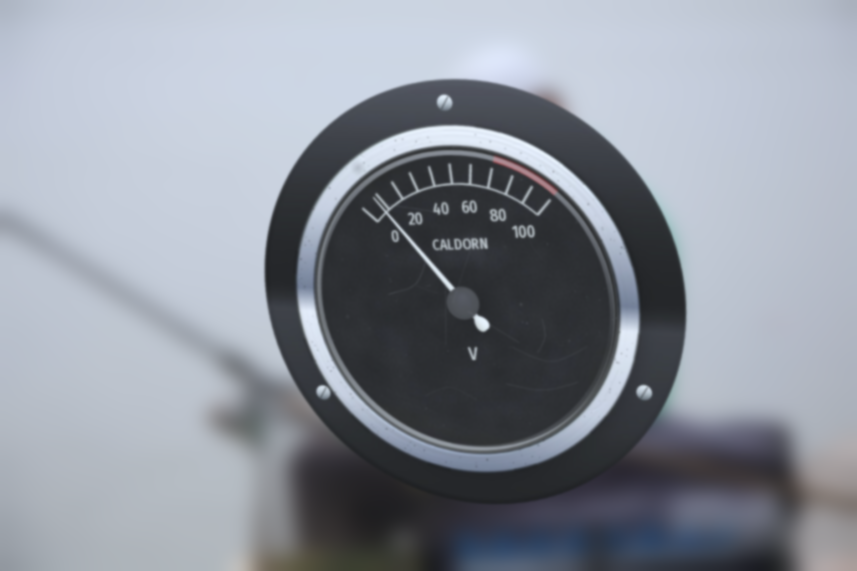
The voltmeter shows 10,V
